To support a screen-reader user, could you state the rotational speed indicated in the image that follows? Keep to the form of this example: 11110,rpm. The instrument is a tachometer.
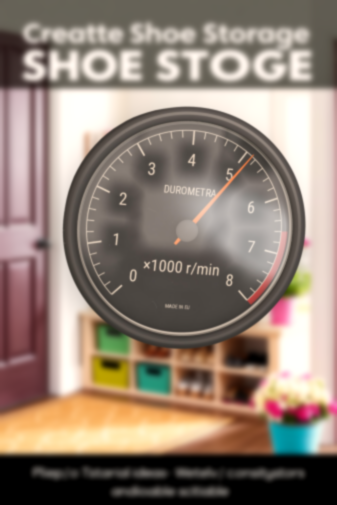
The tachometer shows 5100,rpm
